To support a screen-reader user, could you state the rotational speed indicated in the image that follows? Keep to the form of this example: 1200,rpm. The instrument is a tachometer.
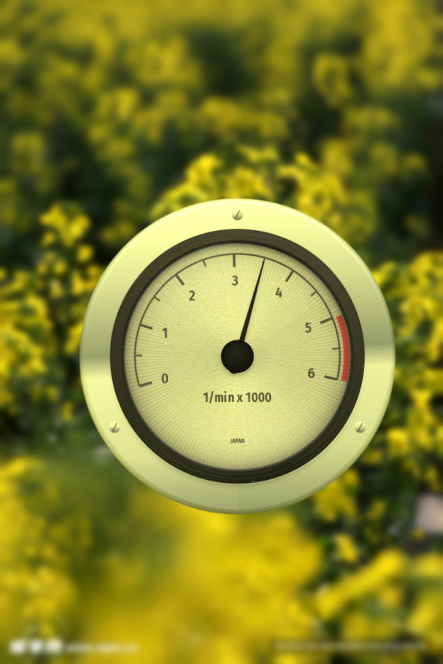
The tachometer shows 3500,rpm
